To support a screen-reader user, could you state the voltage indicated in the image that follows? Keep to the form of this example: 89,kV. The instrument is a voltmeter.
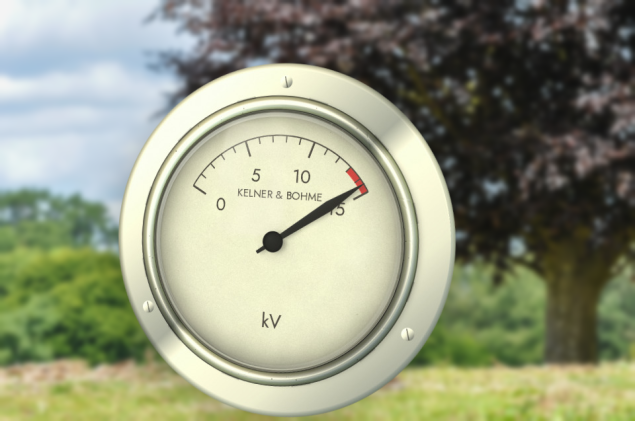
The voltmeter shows 14.5,kV
